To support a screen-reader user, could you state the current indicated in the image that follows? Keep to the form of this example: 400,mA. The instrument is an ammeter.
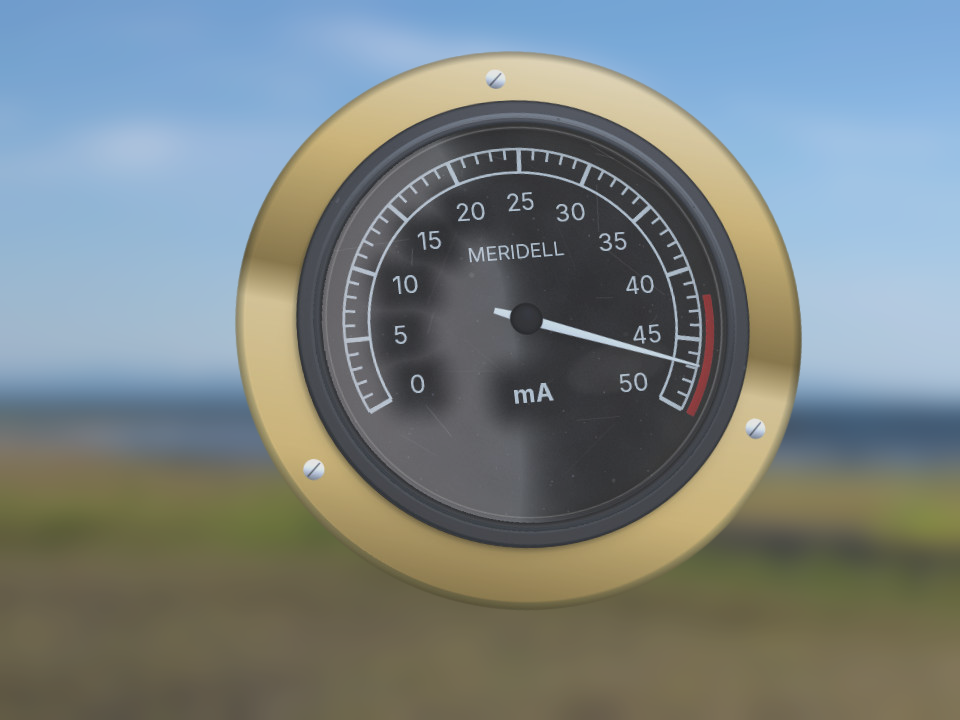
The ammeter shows 47,mA
